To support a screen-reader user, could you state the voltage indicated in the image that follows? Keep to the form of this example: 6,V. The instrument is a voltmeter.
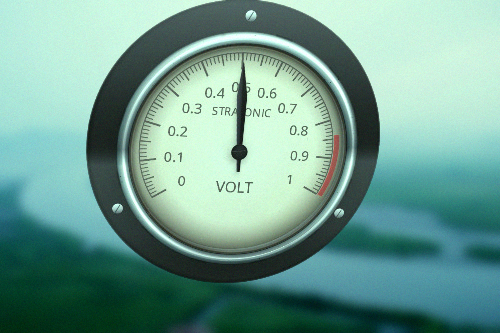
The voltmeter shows 0.5,V
